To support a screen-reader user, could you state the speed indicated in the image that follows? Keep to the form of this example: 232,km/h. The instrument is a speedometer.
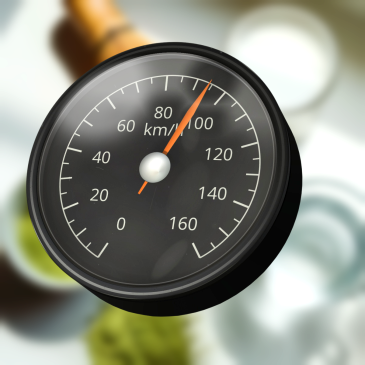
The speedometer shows 95,km/h
